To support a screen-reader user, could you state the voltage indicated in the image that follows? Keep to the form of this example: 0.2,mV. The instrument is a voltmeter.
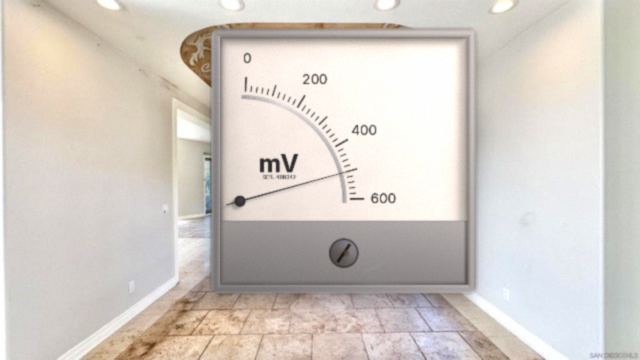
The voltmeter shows 500,mV
